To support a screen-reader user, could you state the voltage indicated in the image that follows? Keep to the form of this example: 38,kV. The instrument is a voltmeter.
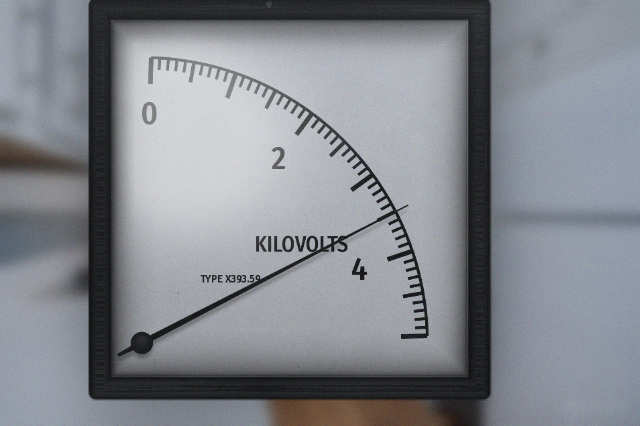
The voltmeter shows 3.5,kV
